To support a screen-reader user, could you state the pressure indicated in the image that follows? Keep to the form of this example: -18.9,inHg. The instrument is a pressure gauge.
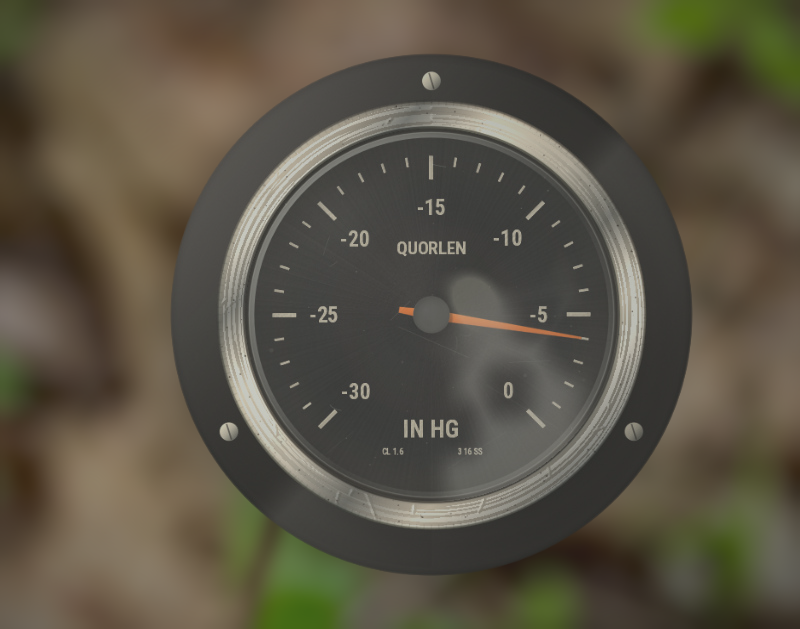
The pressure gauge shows -4,inHg
